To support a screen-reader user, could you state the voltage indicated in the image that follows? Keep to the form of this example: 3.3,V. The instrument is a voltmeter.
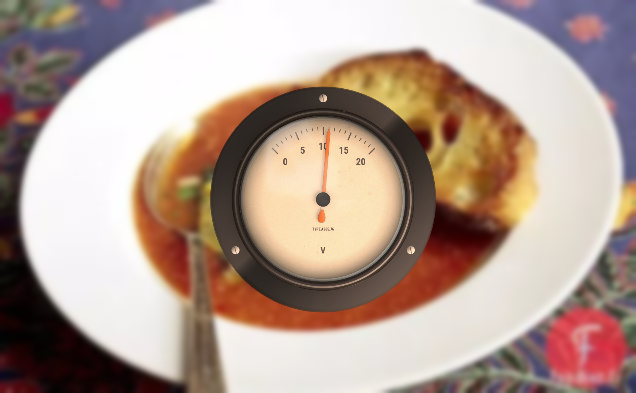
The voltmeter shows 11,V
